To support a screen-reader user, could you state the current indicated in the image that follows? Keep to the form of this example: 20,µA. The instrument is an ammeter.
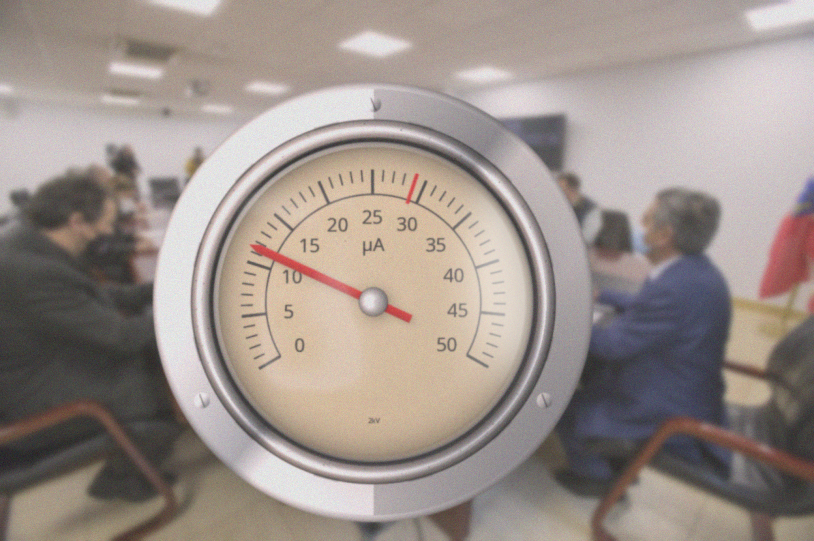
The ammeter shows 11.5,µA
